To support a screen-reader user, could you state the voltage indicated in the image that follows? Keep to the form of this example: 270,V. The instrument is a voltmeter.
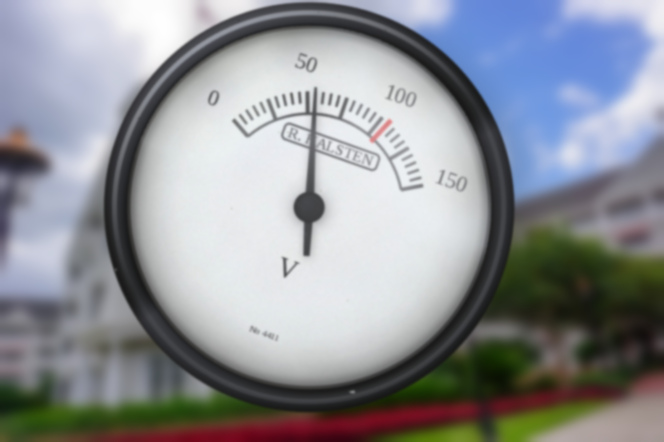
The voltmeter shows 55,V
